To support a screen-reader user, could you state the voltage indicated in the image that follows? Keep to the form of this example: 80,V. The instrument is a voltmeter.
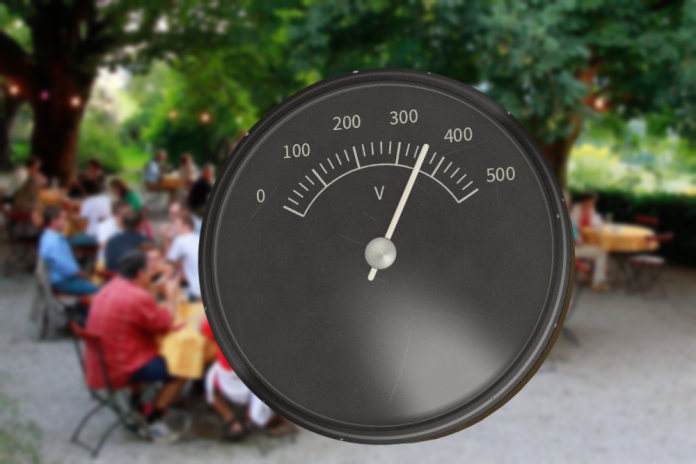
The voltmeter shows 360,V
